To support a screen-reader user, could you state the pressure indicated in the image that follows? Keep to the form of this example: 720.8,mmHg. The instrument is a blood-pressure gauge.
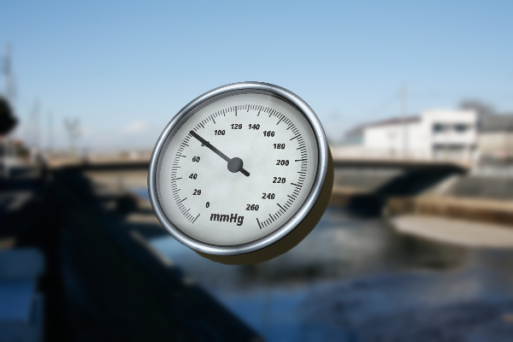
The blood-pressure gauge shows 80,mmHg
